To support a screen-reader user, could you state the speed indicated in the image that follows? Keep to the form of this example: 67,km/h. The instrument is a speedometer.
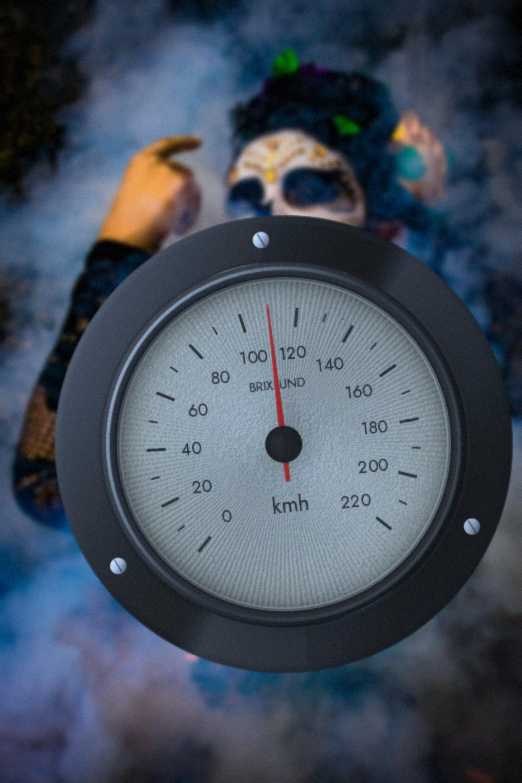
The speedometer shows 110,km/h
